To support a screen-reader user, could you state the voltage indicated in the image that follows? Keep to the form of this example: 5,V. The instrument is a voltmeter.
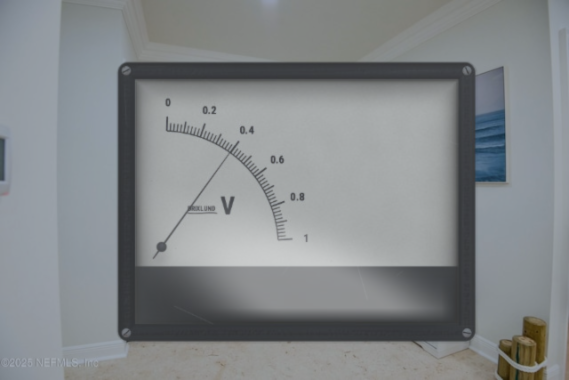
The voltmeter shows 0.4,V
